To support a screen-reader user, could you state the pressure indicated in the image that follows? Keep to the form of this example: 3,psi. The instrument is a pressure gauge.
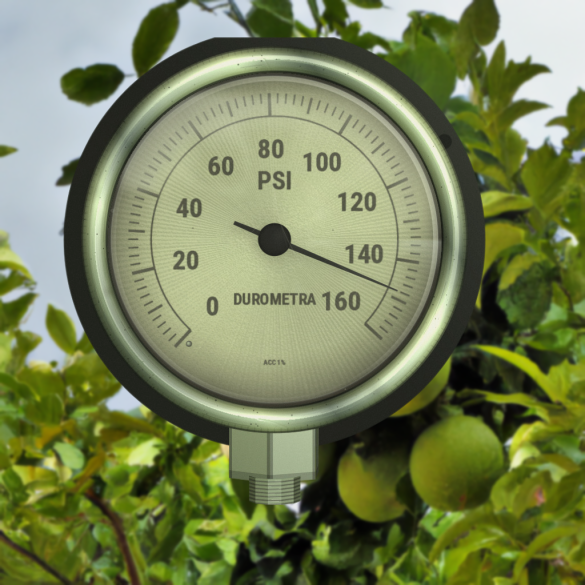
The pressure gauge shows 148,psi
